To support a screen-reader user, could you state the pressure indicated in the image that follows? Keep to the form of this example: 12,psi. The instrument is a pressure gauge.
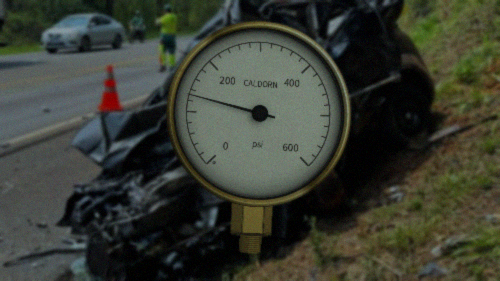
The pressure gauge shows 130,psi
